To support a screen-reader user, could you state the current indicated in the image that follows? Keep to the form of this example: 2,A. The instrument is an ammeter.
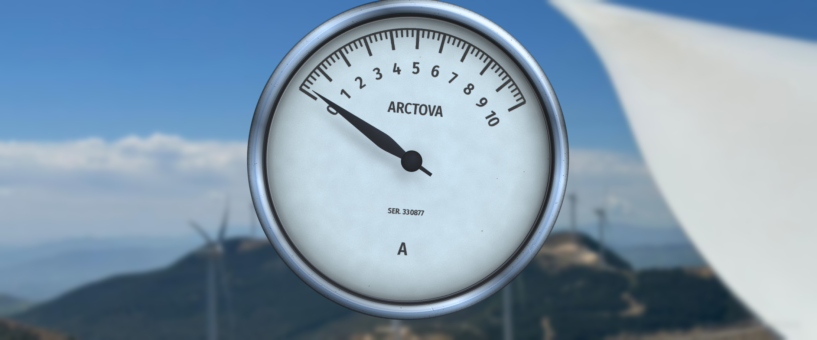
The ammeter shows 0.2,A
